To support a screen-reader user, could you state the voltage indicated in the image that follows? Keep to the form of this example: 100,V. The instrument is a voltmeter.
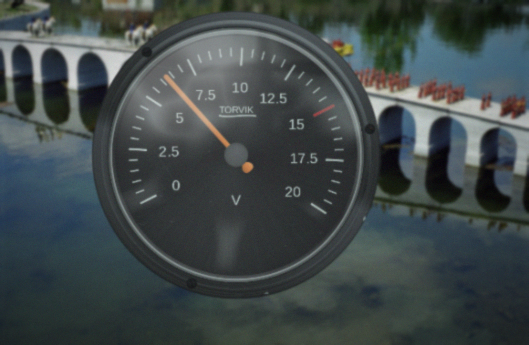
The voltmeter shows 6.25,V
